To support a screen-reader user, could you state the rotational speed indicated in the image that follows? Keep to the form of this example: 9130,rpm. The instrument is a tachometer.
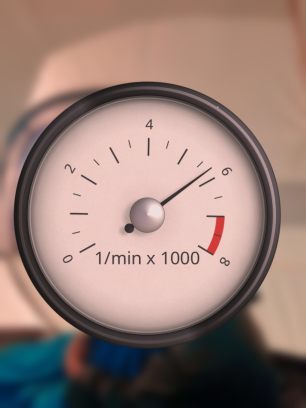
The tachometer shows 5750,rpm
